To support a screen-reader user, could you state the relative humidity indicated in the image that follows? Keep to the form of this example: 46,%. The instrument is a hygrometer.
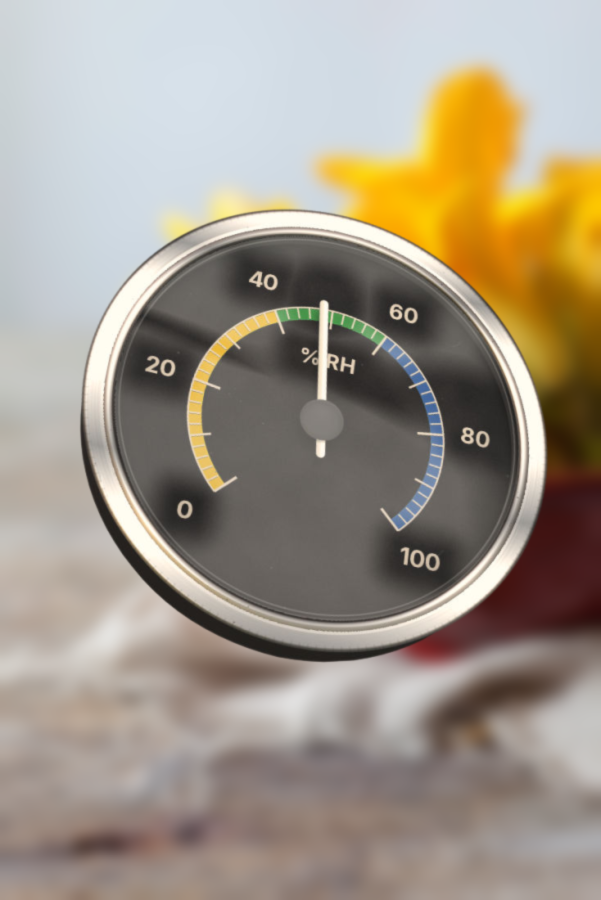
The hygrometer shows 48,%
